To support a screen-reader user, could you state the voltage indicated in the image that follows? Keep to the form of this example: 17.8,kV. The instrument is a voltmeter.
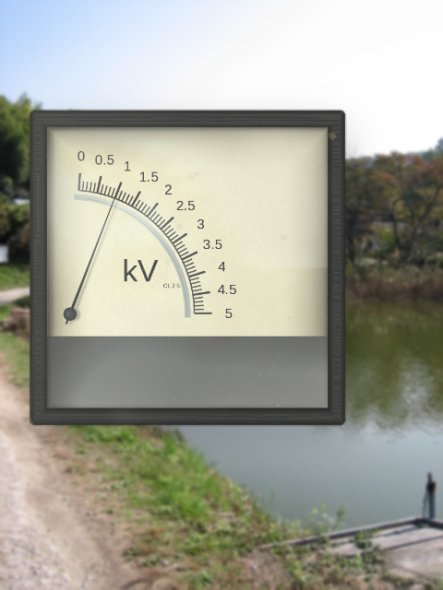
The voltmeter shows 1,kV
